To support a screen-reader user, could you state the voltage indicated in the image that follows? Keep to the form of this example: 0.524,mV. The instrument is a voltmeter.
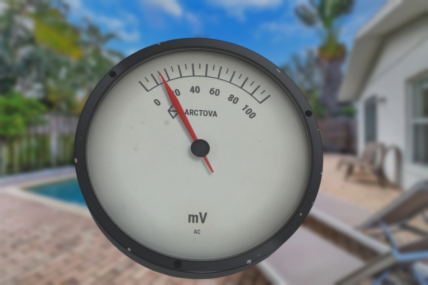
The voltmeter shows 15,mV
